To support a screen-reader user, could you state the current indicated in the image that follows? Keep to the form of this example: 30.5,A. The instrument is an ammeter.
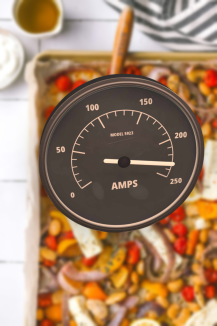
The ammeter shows 230,A
